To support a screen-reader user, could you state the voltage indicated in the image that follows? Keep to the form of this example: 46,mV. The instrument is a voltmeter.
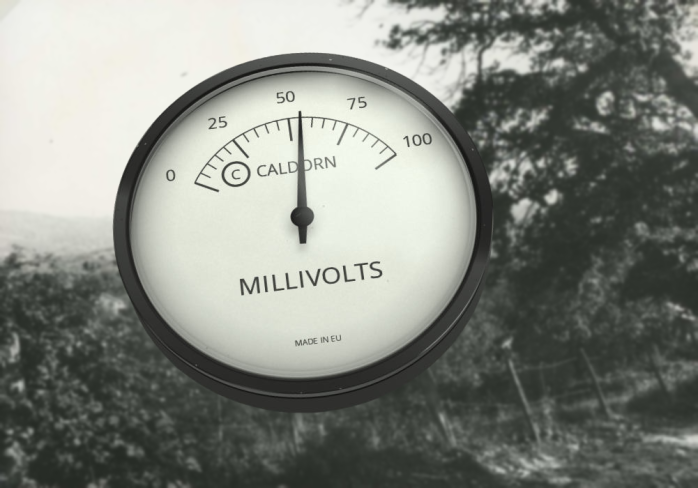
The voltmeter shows 55,mV
